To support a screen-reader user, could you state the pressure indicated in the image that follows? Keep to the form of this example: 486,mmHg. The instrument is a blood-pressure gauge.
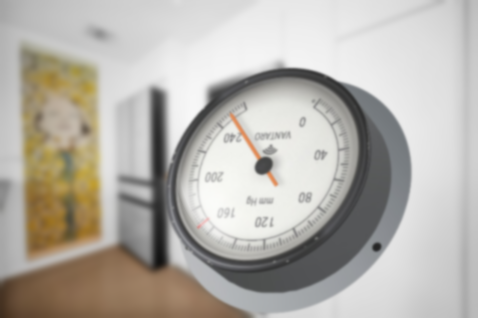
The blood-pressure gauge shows 250,mmHg
